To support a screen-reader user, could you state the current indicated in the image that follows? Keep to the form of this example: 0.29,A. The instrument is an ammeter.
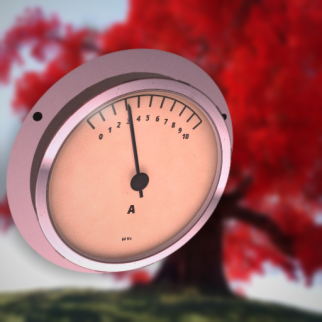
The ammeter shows 3,A
